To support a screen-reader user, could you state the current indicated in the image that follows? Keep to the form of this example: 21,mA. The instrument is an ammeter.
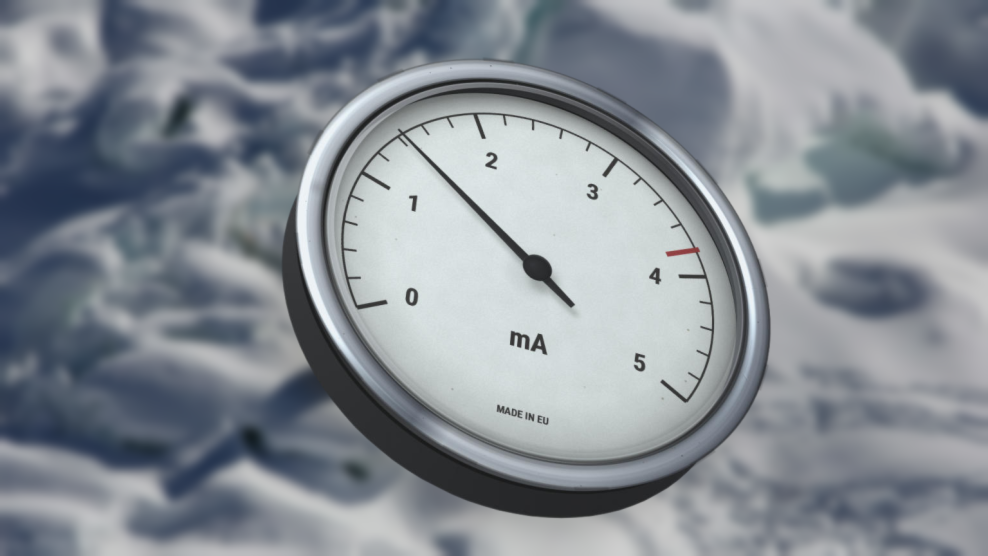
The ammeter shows 1.4,mA
